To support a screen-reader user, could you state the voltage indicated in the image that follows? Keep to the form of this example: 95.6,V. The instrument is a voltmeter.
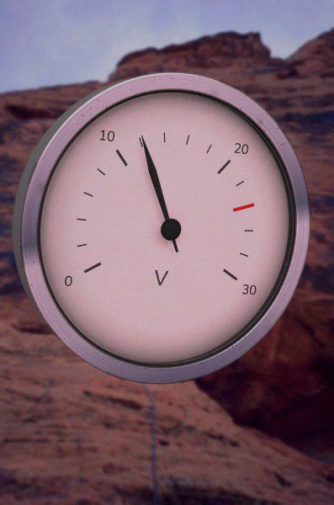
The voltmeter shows 12,V
